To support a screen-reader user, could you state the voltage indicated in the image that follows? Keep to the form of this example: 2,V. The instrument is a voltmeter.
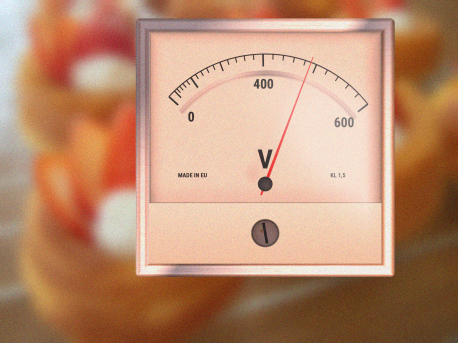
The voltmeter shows 490,V
